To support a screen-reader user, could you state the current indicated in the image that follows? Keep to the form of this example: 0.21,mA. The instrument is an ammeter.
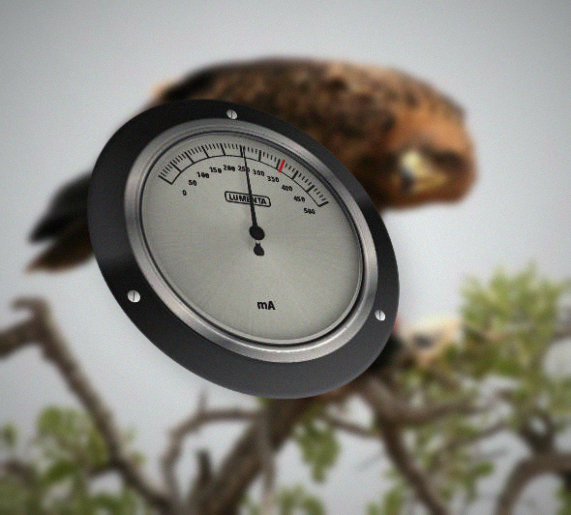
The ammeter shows 250,mA
